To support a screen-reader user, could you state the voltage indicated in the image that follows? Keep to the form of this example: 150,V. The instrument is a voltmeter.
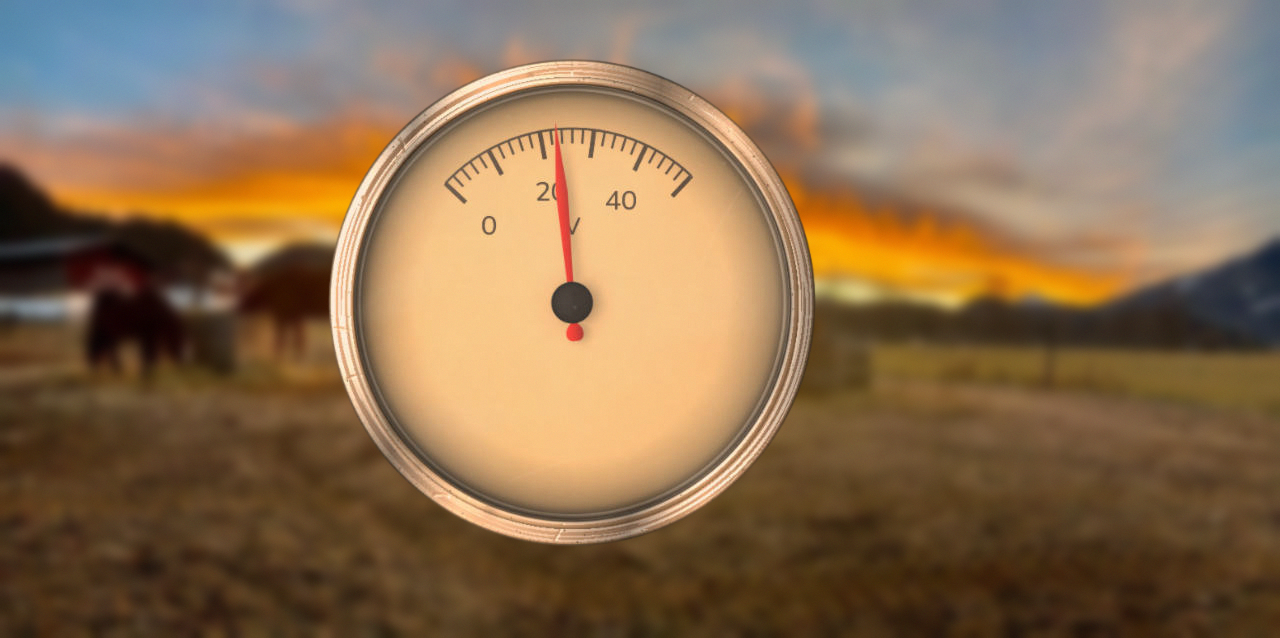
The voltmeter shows 23,V
